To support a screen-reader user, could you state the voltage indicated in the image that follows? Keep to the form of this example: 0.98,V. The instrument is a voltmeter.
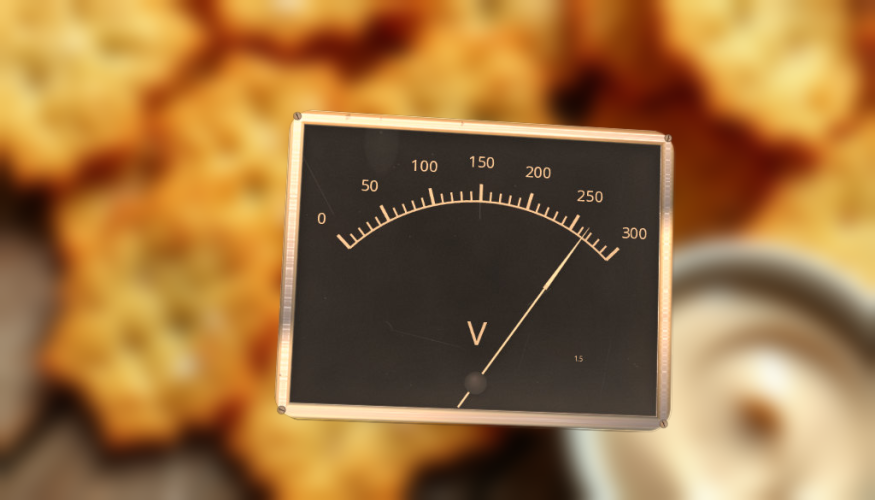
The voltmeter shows 265,V
